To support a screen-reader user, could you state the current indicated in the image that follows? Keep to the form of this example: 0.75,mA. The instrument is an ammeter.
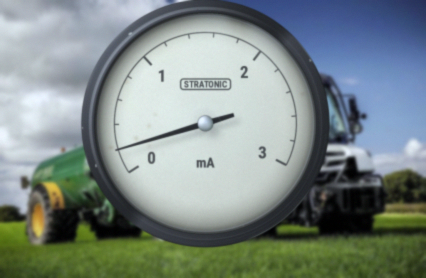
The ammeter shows 0.2,mA
